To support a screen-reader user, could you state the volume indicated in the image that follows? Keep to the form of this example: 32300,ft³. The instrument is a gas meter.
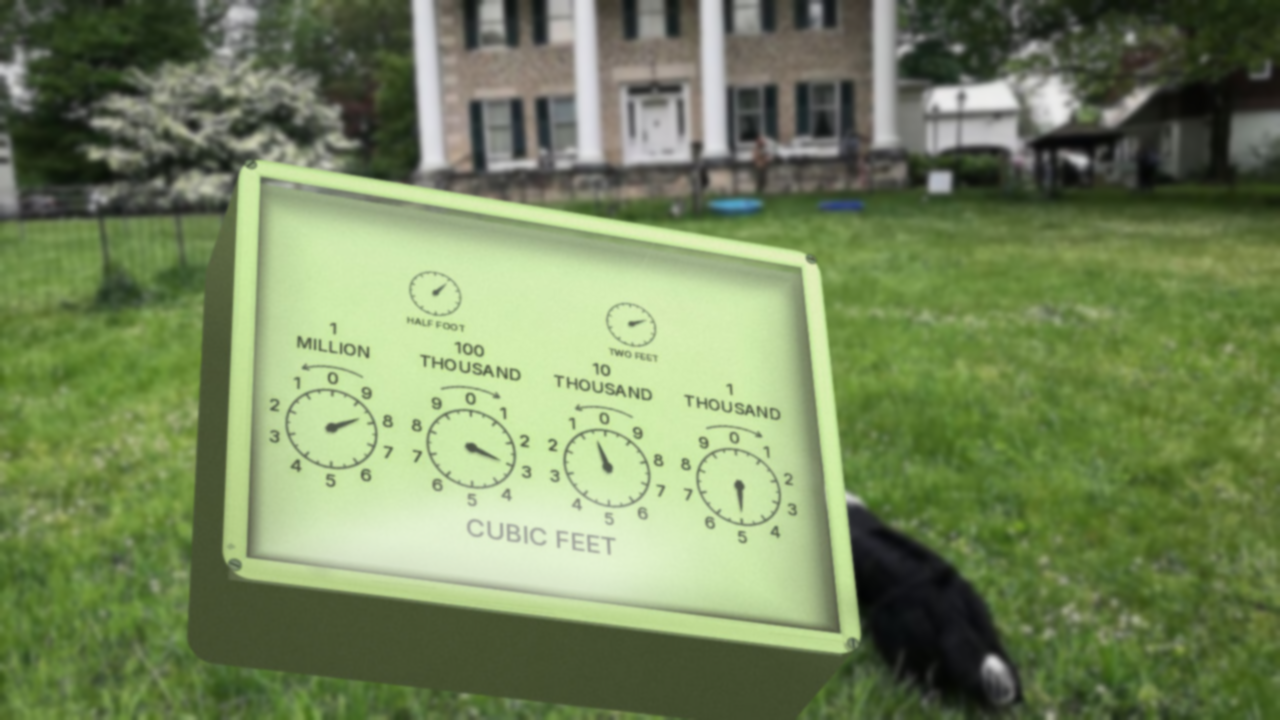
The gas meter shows 830500,ft³
